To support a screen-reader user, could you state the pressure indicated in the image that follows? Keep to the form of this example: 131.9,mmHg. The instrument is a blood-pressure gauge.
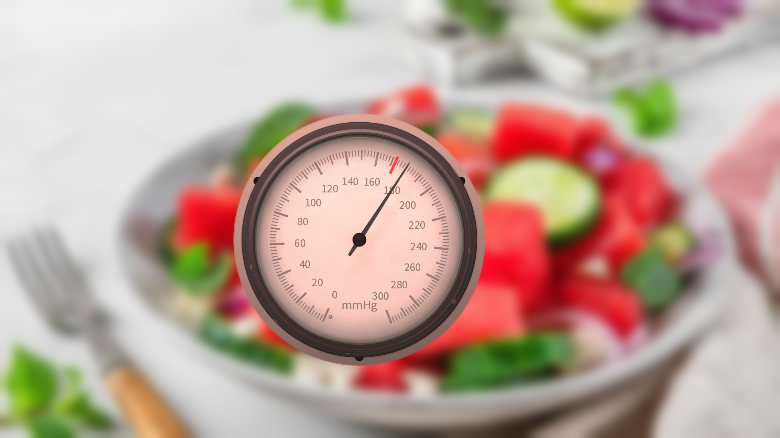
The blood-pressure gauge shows 180,mmHg
